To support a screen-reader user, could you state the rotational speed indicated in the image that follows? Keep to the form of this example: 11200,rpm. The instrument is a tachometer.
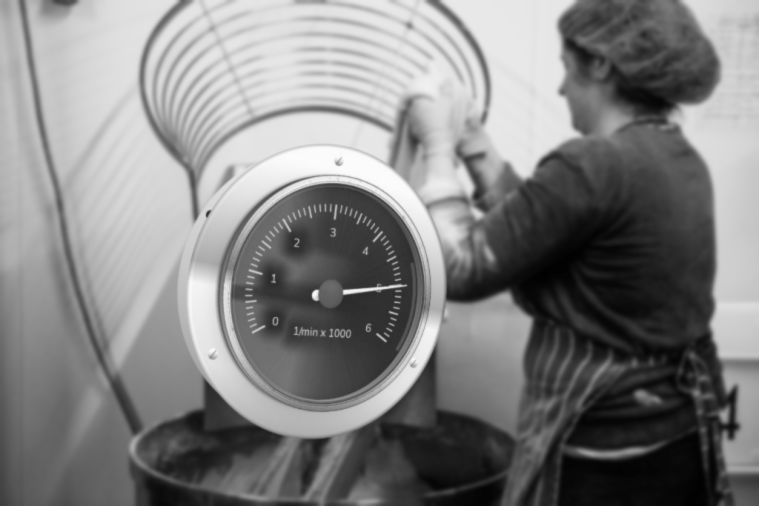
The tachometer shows 5000,rpm
